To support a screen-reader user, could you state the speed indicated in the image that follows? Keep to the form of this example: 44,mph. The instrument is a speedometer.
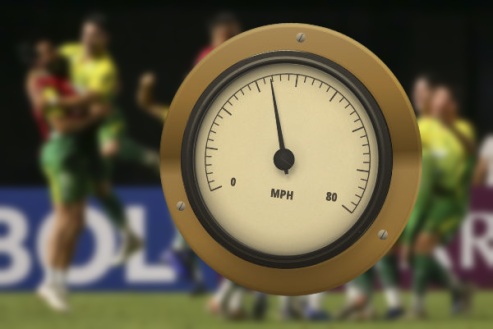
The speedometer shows 34,mph
